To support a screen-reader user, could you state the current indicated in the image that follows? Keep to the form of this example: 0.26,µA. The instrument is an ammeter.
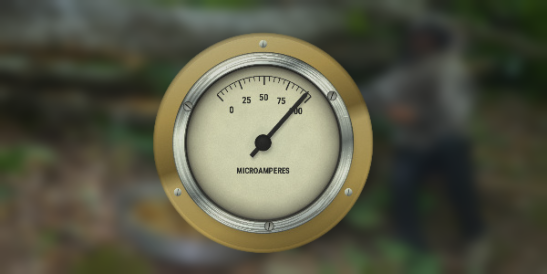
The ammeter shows 95,µA
